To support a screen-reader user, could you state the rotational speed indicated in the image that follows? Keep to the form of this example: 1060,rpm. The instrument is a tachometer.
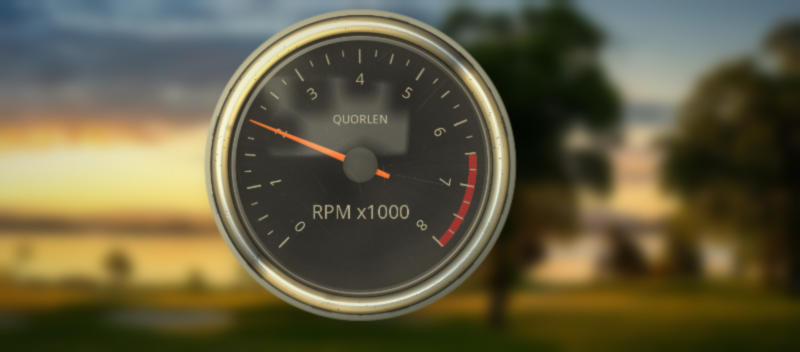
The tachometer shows 2000,rpm
